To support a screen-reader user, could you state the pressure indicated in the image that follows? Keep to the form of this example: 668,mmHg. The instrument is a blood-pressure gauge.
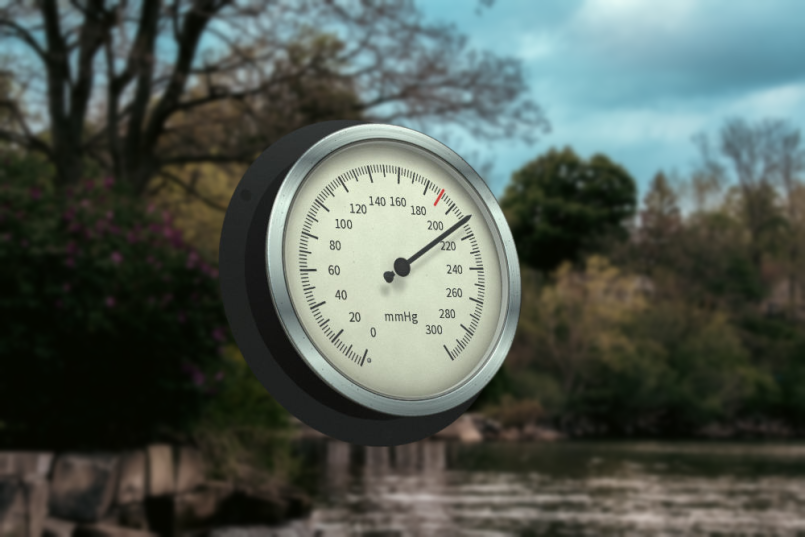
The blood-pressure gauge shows 210,mmHg
